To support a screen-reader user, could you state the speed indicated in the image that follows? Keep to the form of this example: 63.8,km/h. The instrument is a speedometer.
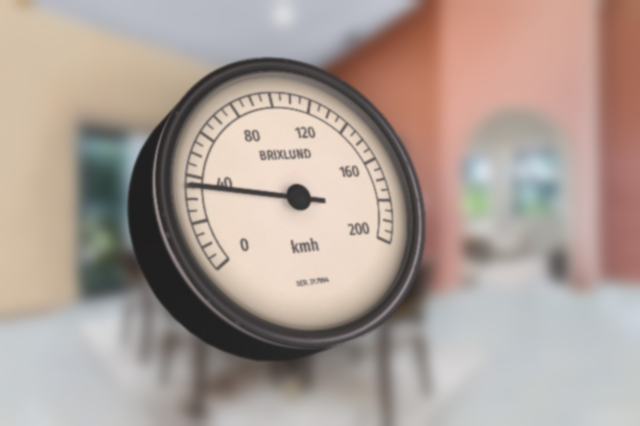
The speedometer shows 35,km/h
